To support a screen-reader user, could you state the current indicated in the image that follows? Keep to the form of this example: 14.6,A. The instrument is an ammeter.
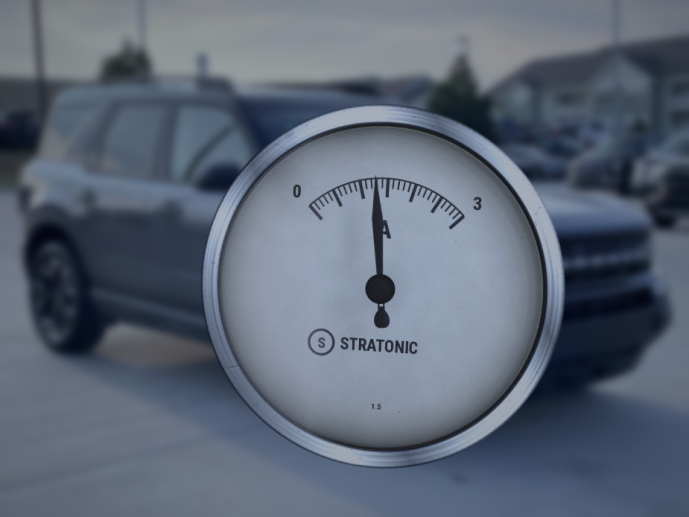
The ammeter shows 1.3,A
